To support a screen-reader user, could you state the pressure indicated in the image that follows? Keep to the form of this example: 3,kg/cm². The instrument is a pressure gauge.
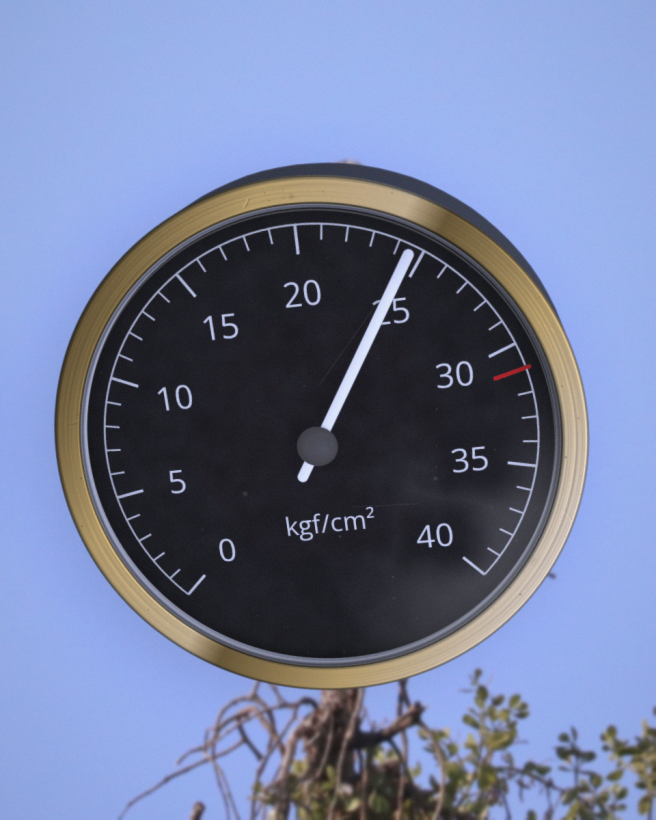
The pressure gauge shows 24.5,kg/cm²
